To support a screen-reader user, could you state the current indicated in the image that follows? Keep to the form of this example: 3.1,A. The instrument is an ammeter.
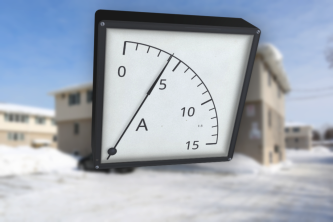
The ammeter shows 4,A
